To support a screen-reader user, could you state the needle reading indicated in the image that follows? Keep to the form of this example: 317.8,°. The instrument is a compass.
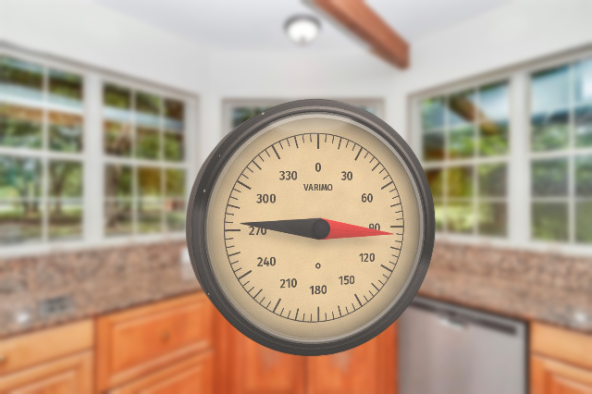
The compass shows 95,°
